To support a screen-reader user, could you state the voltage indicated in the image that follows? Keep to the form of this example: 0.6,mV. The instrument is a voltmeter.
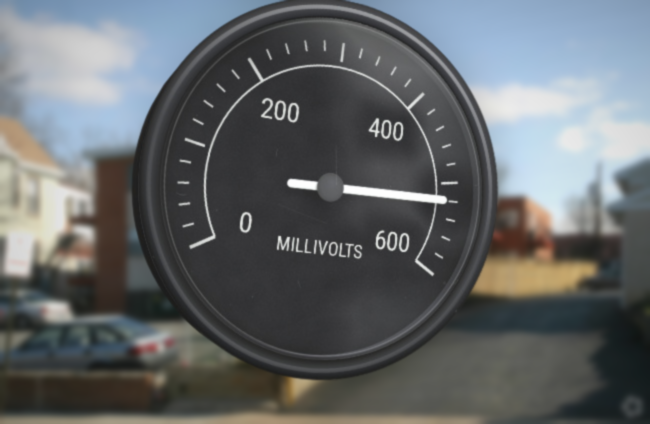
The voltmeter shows 520,mV
